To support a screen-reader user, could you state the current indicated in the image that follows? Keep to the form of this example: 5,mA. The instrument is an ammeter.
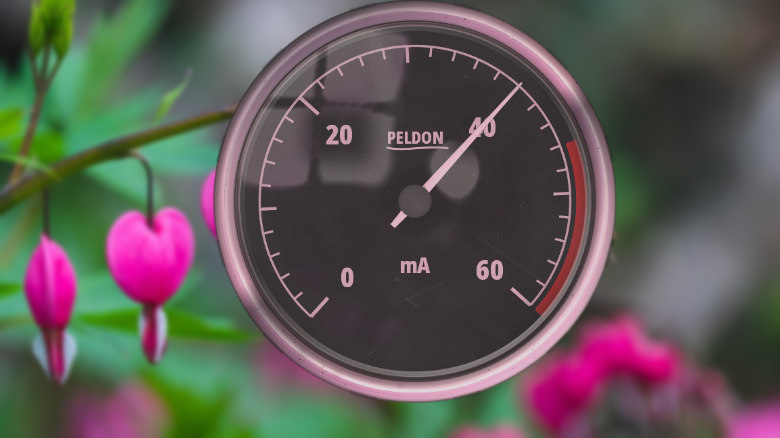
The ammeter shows 40,mA
